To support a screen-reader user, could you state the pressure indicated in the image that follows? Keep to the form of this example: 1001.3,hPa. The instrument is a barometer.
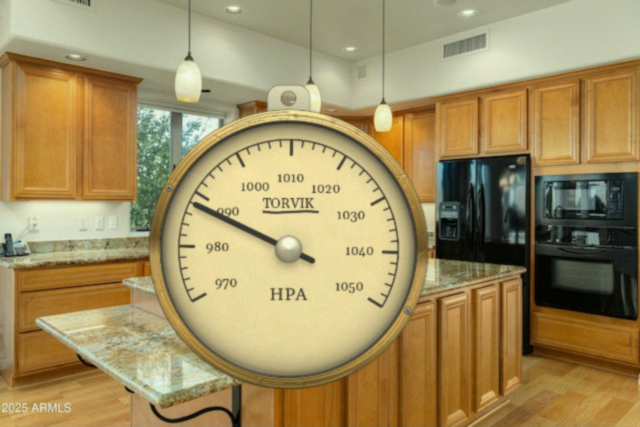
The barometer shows 988,hPa
